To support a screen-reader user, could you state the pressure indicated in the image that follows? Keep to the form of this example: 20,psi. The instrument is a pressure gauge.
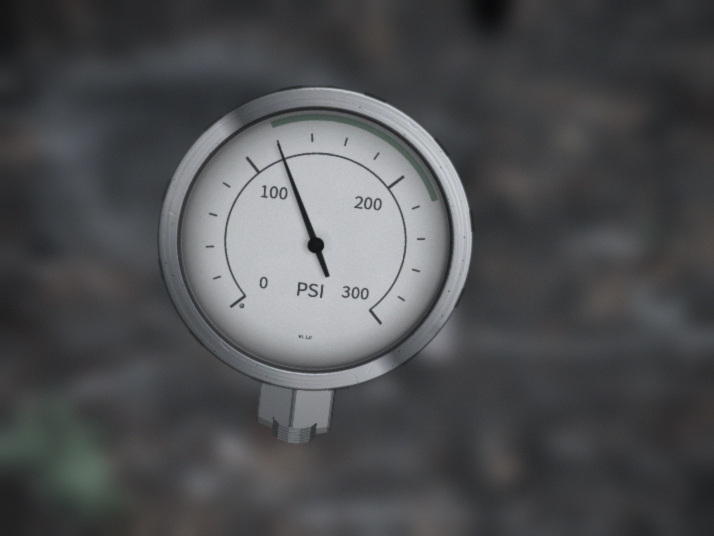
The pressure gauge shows 120,psi
